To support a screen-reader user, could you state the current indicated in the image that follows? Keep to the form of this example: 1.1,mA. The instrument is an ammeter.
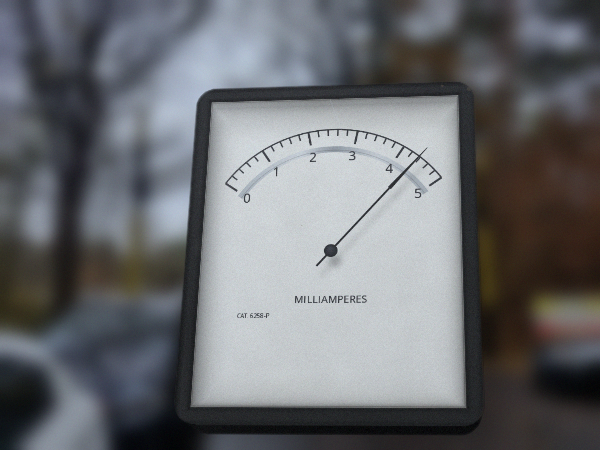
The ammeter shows 4.4,mA
